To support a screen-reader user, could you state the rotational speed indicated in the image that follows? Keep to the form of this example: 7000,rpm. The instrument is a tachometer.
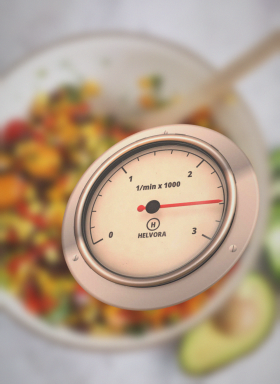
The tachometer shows 2600,rpm
